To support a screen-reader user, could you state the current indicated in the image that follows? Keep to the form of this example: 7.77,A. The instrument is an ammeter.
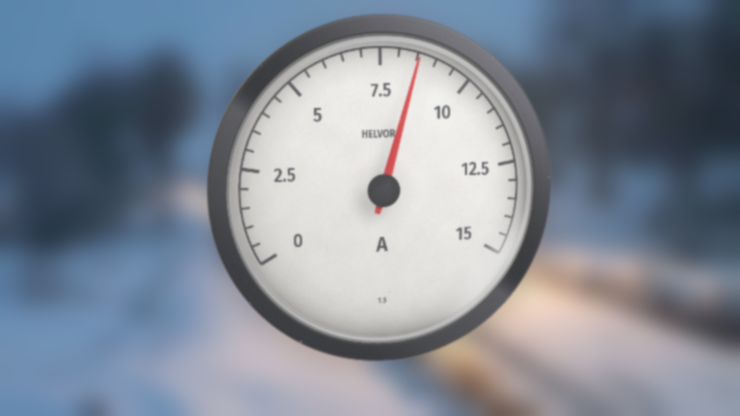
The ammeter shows 8.5,A
